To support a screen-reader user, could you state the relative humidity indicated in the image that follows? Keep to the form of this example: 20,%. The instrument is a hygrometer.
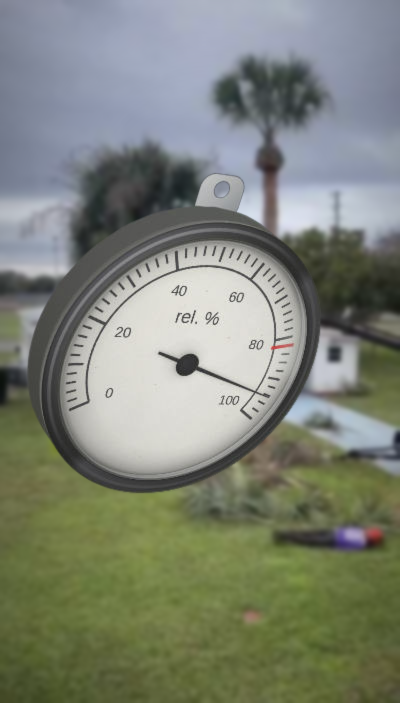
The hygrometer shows 94,%
